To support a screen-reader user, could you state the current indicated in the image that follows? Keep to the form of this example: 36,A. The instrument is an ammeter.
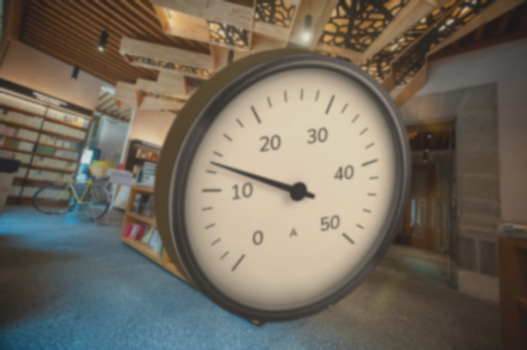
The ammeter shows 13,A
